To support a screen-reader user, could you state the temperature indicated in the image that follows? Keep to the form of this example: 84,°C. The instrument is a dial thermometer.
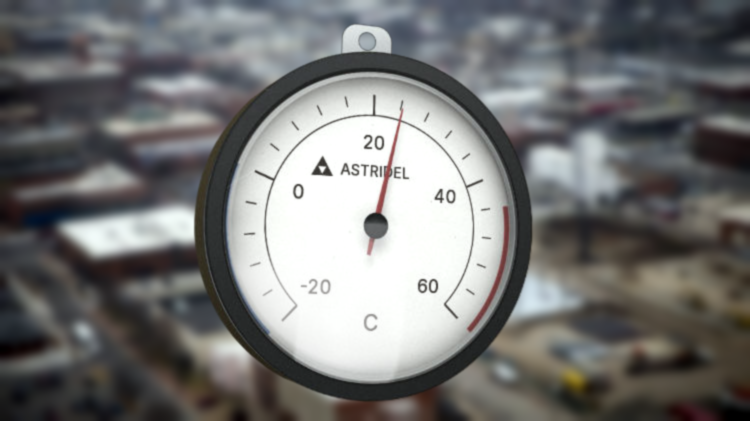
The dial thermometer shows 24,°C
